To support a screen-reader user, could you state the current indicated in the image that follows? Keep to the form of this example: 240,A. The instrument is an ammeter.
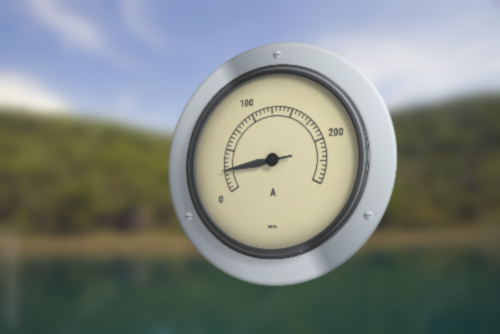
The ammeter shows 25,A
